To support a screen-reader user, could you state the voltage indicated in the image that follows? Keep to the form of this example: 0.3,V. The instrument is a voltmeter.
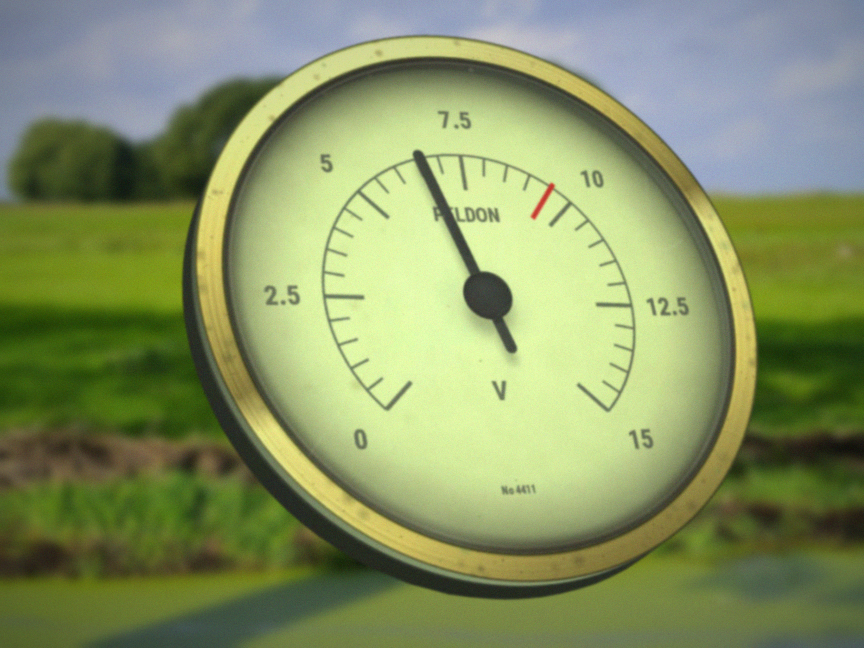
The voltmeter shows 6.5,V
